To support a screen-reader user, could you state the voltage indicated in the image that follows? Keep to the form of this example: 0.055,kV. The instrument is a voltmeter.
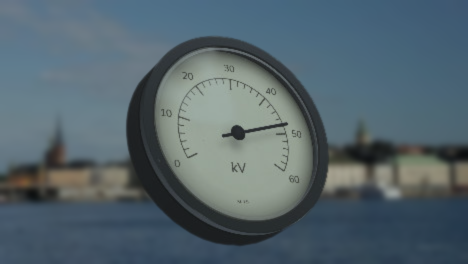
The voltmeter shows 48,kV
